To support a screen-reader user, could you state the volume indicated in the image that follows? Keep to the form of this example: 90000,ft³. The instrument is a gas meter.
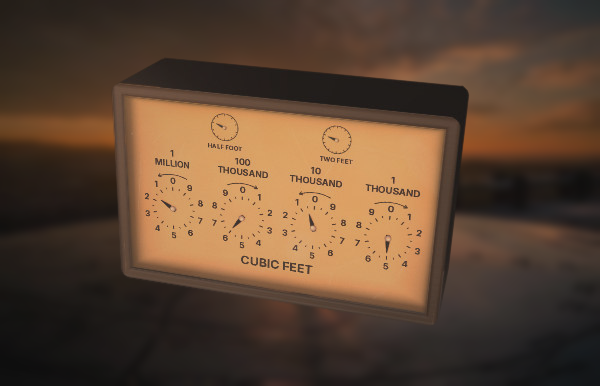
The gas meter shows 160500,ft³
